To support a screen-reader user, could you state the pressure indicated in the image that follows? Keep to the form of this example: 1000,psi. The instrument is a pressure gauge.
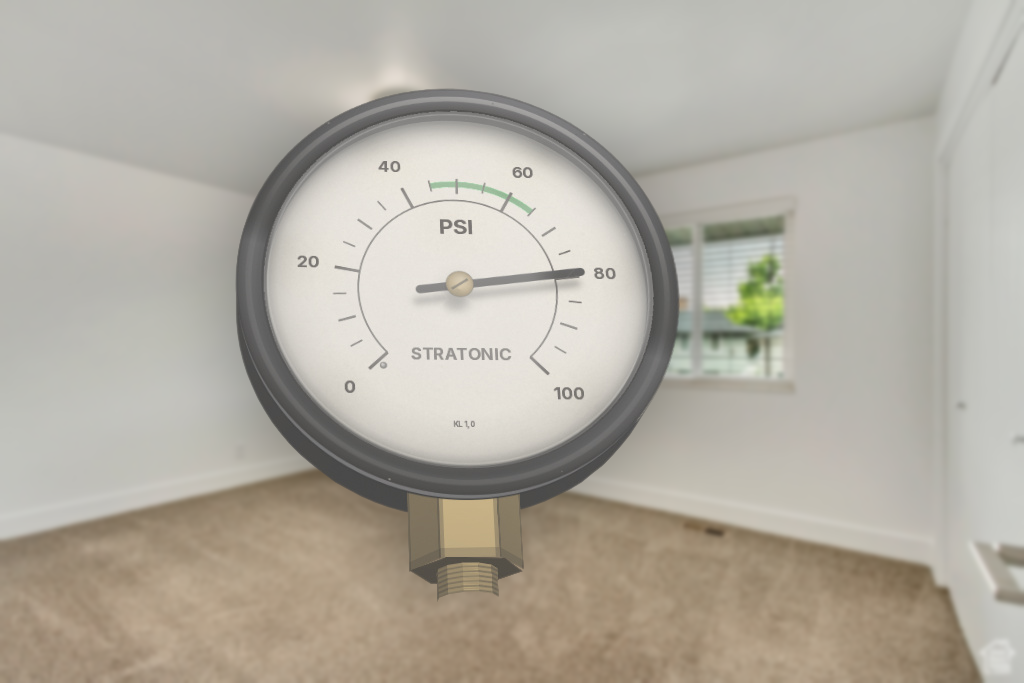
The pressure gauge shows 80,psi
